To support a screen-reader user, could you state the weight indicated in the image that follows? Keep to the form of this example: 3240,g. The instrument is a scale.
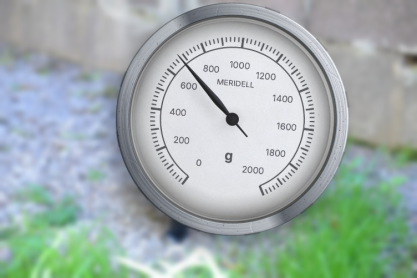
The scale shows 680,g
